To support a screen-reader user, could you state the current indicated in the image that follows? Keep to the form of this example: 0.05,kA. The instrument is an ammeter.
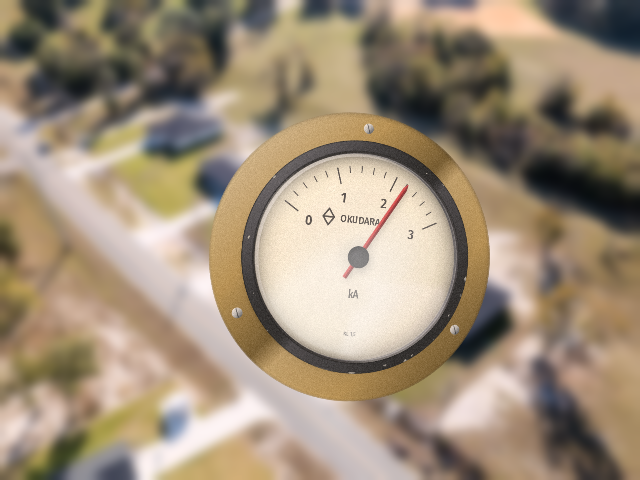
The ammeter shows 2.2,kA
